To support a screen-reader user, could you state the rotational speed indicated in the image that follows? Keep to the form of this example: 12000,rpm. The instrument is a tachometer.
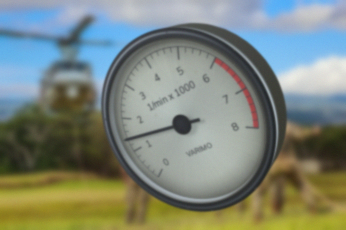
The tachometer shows 1400,rpm
